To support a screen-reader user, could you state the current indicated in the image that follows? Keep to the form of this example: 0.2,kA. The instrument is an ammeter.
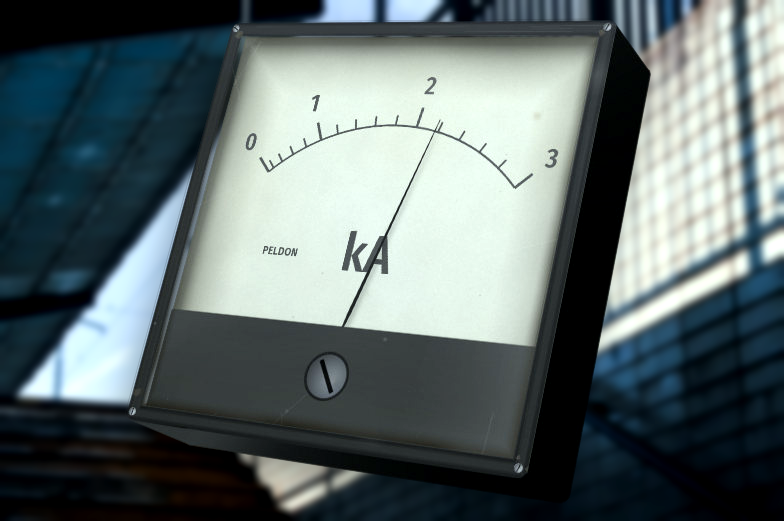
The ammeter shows 2.2,kA
